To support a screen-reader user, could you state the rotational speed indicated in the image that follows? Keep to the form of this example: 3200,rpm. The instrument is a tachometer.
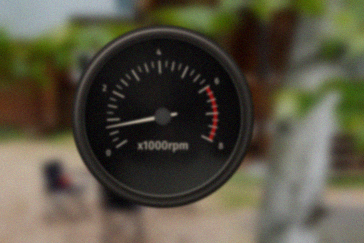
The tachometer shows 750,rpm
